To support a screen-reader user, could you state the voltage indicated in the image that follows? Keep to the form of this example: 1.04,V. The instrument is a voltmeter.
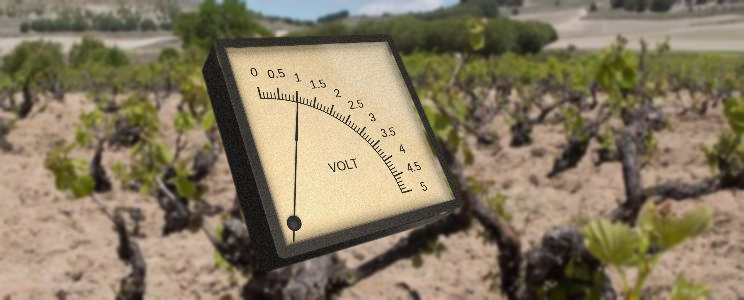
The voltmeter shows 1,V
